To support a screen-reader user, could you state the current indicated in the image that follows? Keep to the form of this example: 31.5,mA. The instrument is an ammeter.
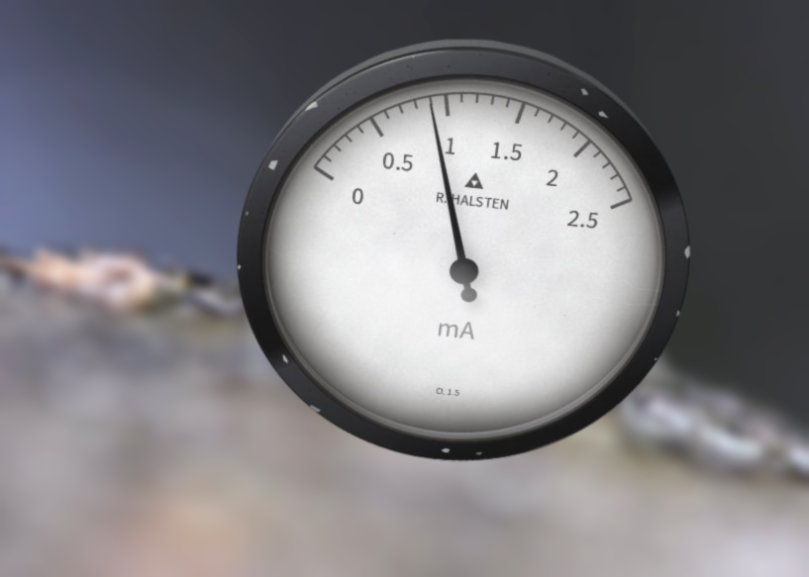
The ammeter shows 0.9,mA
